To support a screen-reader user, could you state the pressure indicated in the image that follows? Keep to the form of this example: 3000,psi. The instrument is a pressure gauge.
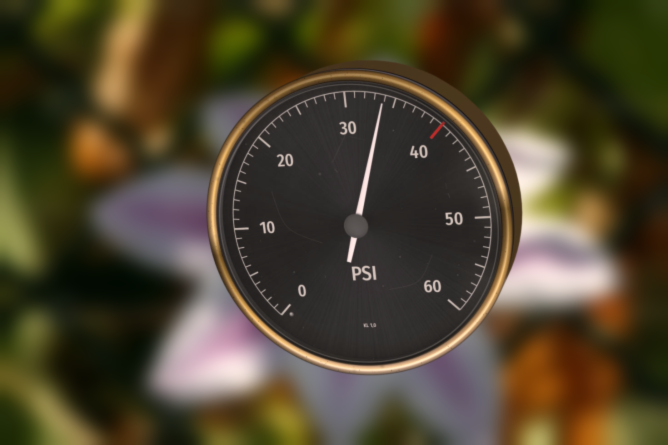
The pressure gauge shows 34,psi
